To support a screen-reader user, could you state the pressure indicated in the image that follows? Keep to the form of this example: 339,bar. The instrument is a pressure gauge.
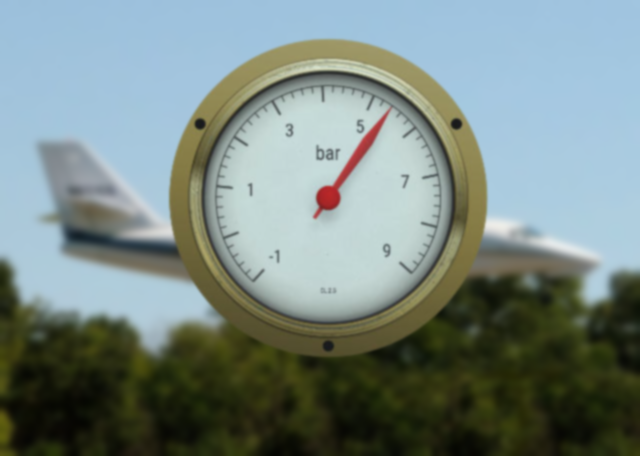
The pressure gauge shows 5.4,bar
